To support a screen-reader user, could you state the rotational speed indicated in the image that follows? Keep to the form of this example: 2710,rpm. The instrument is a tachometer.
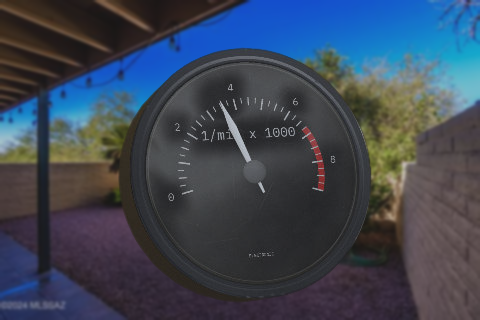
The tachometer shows 3500,rpm
